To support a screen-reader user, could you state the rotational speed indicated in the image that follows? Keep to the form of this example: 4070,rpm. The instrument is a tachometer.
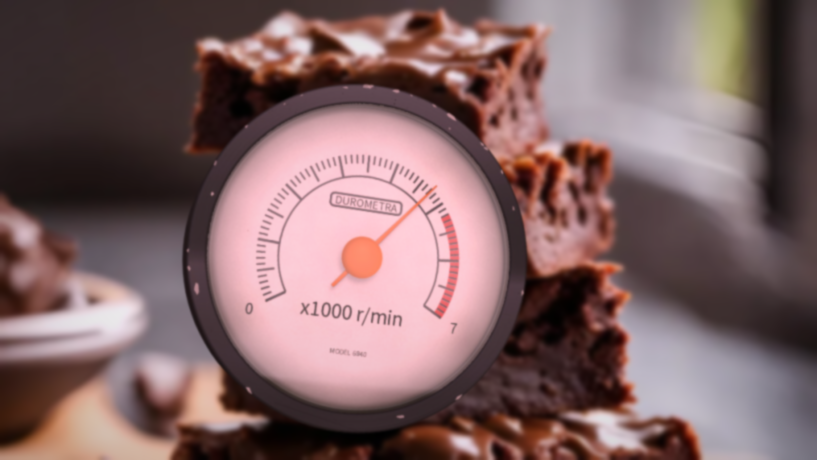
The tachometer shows 4700,rpm
